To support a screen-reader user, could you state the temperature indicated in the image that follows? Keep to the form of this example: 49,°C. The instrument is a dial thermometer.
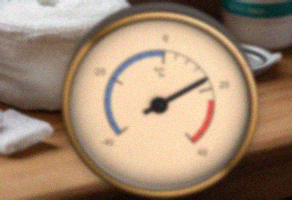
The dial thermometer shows 16,°C
